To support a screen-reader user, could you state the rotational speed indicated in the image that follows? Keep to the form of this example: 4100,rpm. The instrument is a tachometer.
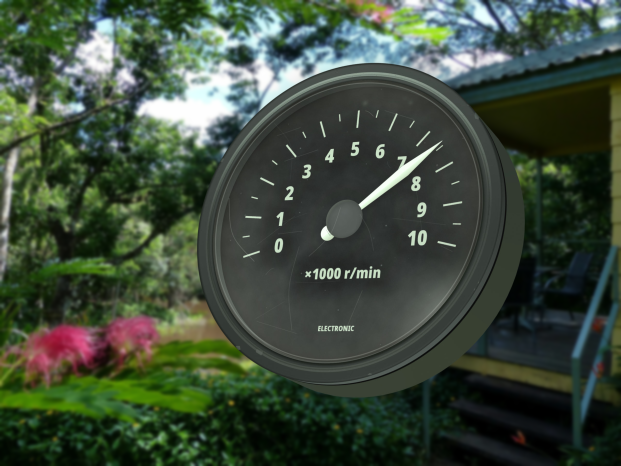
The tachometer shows 7500,rpm
